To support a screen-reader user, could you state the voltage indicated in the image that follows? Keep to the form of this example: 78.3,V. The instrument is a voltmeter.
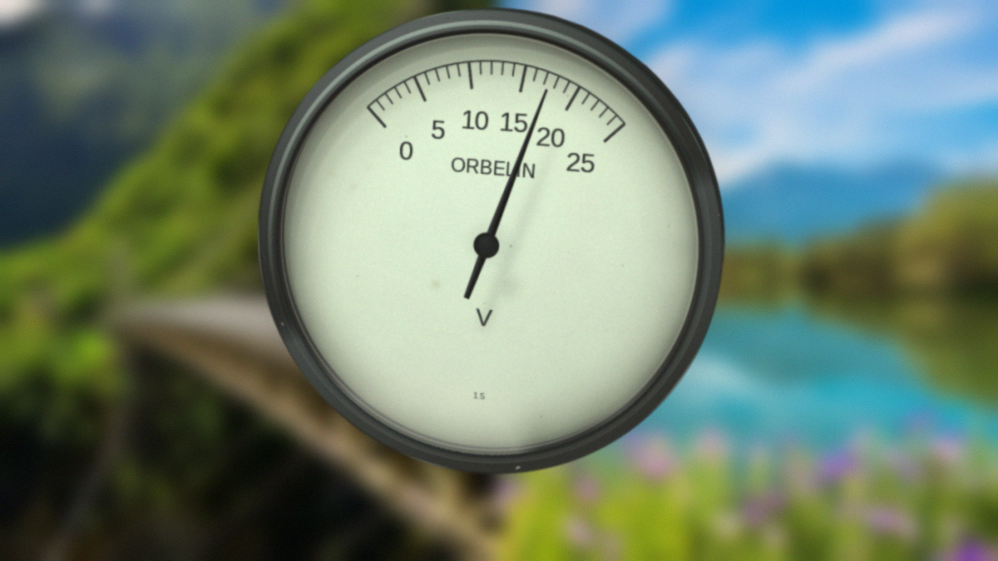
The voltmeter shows 17.5,V
